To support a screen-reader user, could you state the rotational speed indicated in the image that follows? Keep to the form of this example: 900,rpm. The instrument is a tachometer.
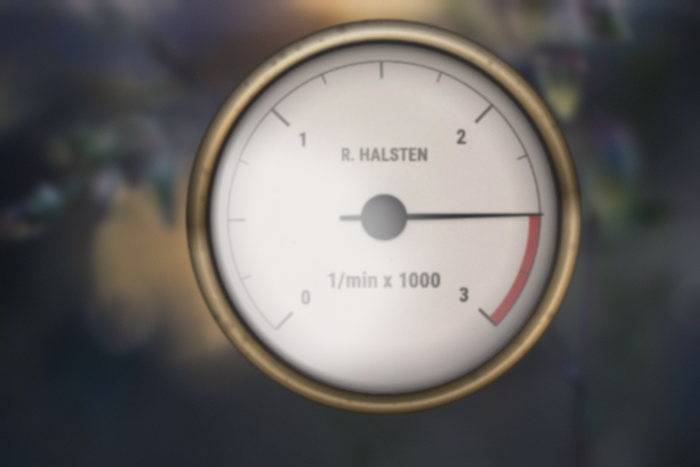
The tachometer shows 2500,rpm
